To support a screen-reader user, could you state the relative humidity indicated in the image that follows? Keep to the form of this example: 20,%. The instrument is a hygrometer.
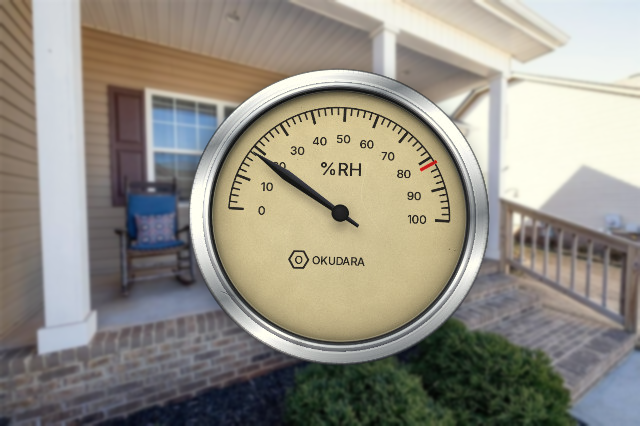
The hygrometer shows 18,%
